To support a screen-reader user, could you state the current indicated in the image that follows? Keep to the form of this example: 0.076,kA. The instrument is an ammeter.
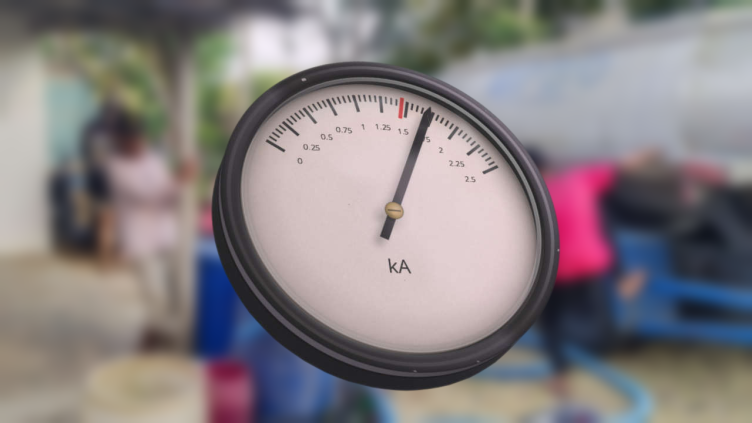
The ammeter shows 1.7,kA
